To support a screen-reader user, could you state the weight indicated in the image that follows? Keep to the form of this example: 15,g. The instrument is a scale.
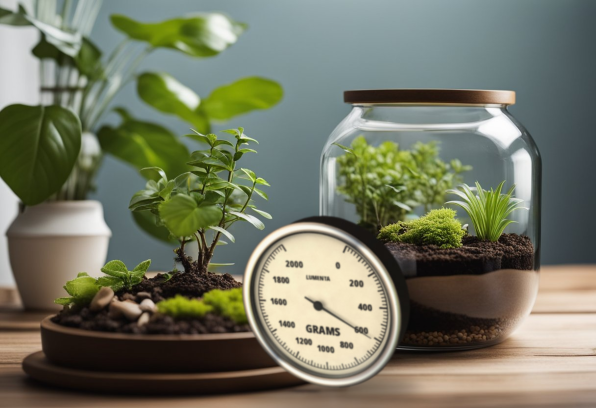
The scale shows 600,g
